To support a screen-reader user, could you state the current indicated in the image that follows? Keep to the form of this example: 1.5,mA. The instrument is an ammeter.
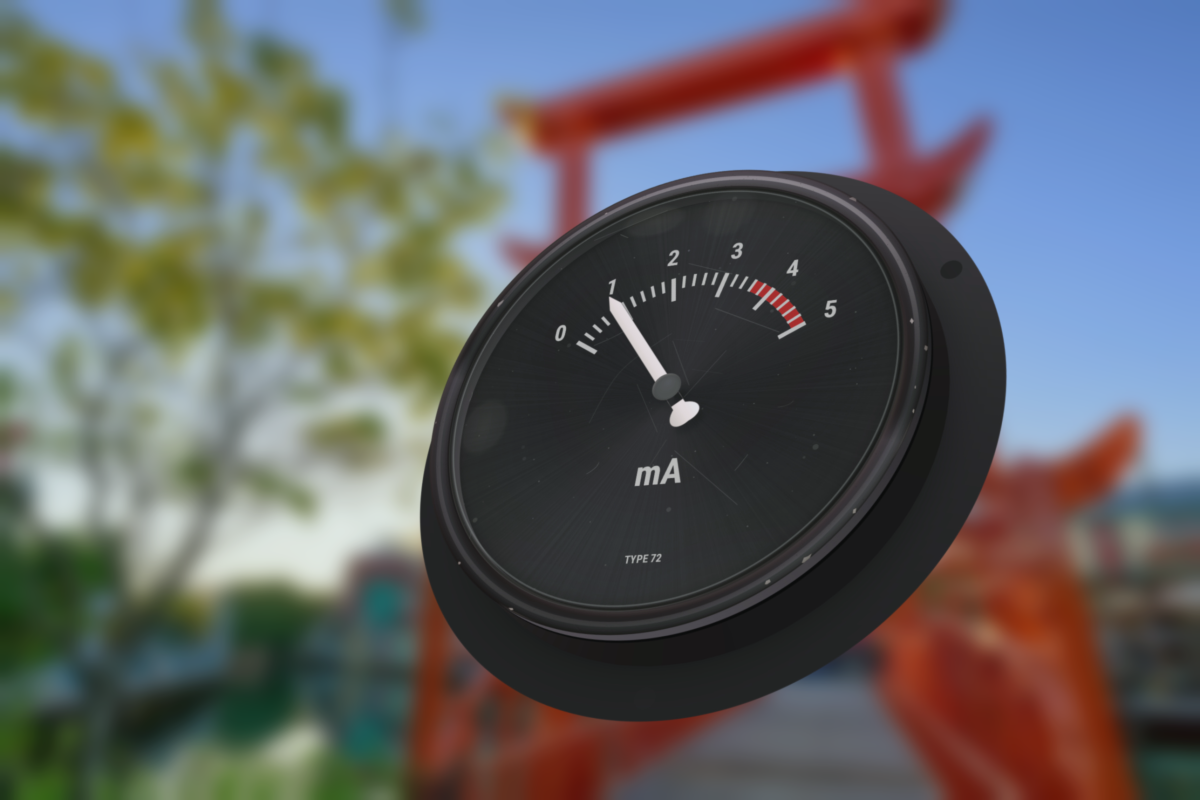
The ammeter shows 0.9,mA
